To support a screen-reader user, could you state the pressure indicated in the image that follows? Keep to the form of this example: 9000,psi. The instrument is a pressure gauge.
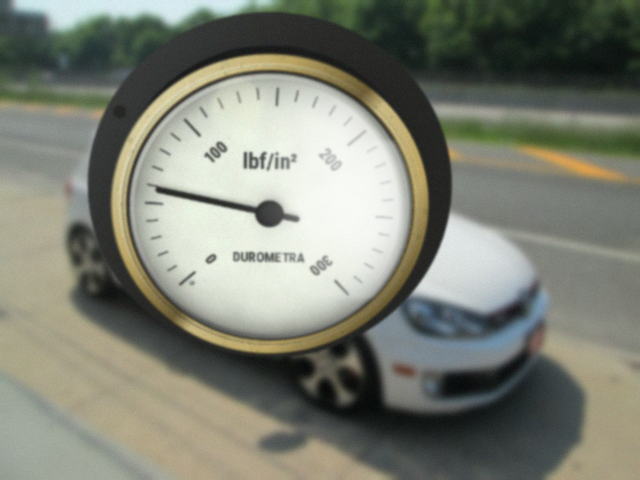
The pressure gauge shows 60,psi
